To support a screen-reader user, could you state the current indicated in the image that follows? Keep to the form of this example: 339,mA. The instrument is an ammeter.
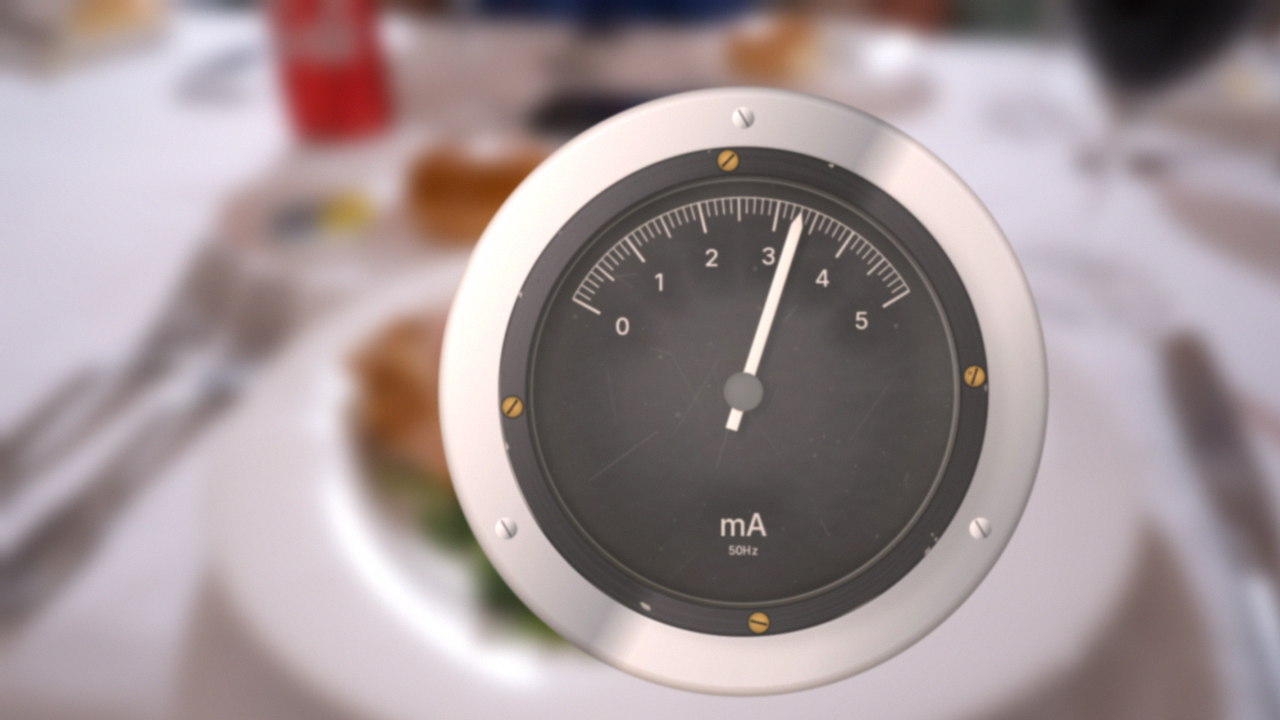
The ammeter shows 3.3,mA
